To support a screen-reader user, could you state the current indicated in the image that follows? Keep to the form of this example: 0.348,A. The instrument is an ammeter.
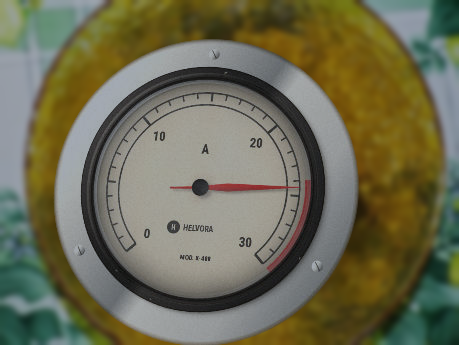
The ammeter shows 24.5,A
